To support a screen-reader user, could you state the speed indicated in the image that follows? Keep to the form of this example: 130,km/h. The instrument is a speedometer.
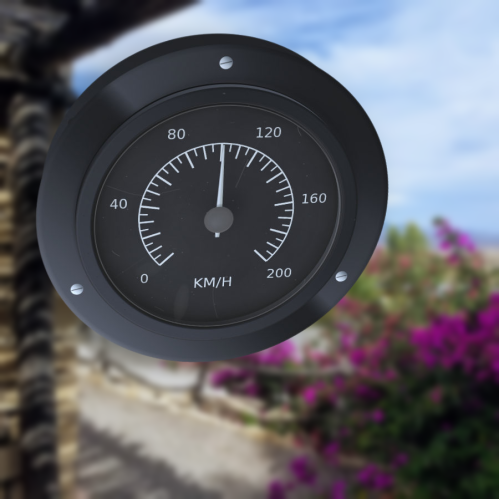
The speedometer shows 100,km/h
